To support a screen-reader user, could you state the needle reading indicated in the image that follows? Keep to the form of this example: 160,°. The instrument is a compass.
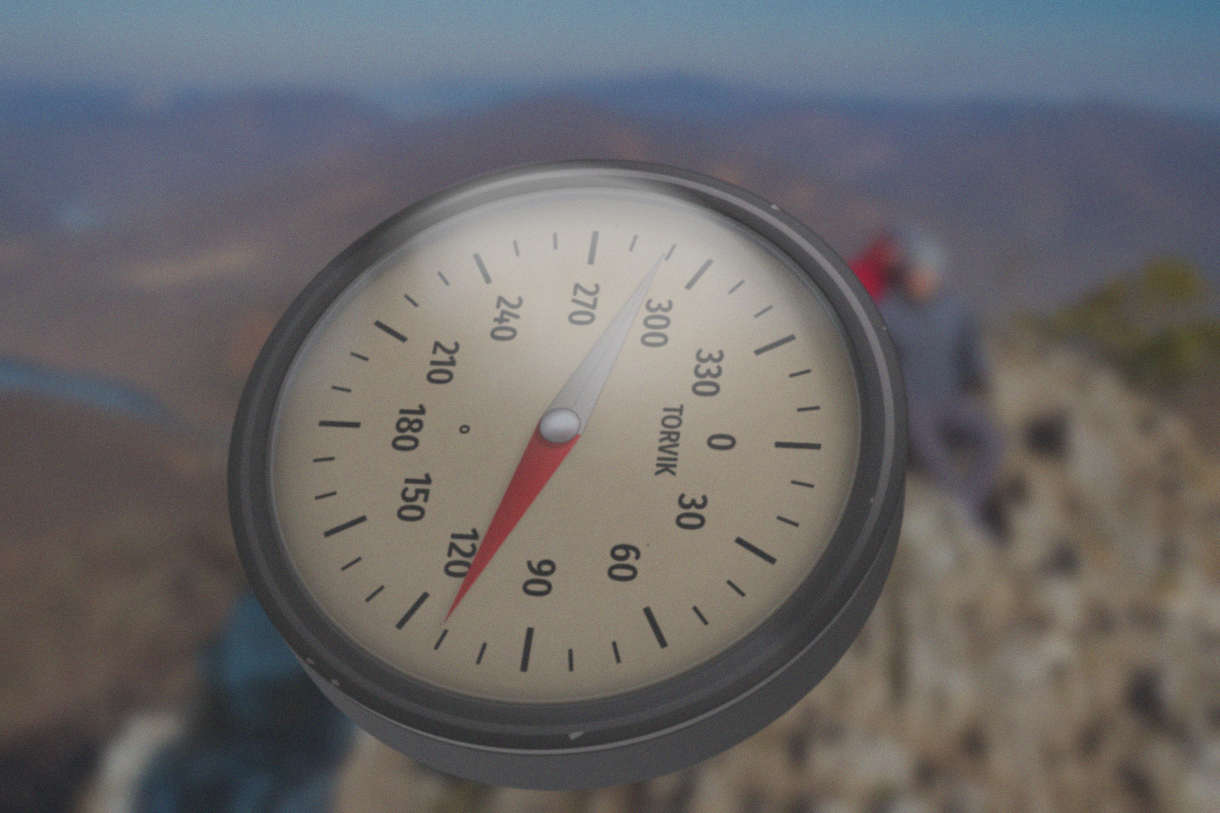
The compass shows 110,°
